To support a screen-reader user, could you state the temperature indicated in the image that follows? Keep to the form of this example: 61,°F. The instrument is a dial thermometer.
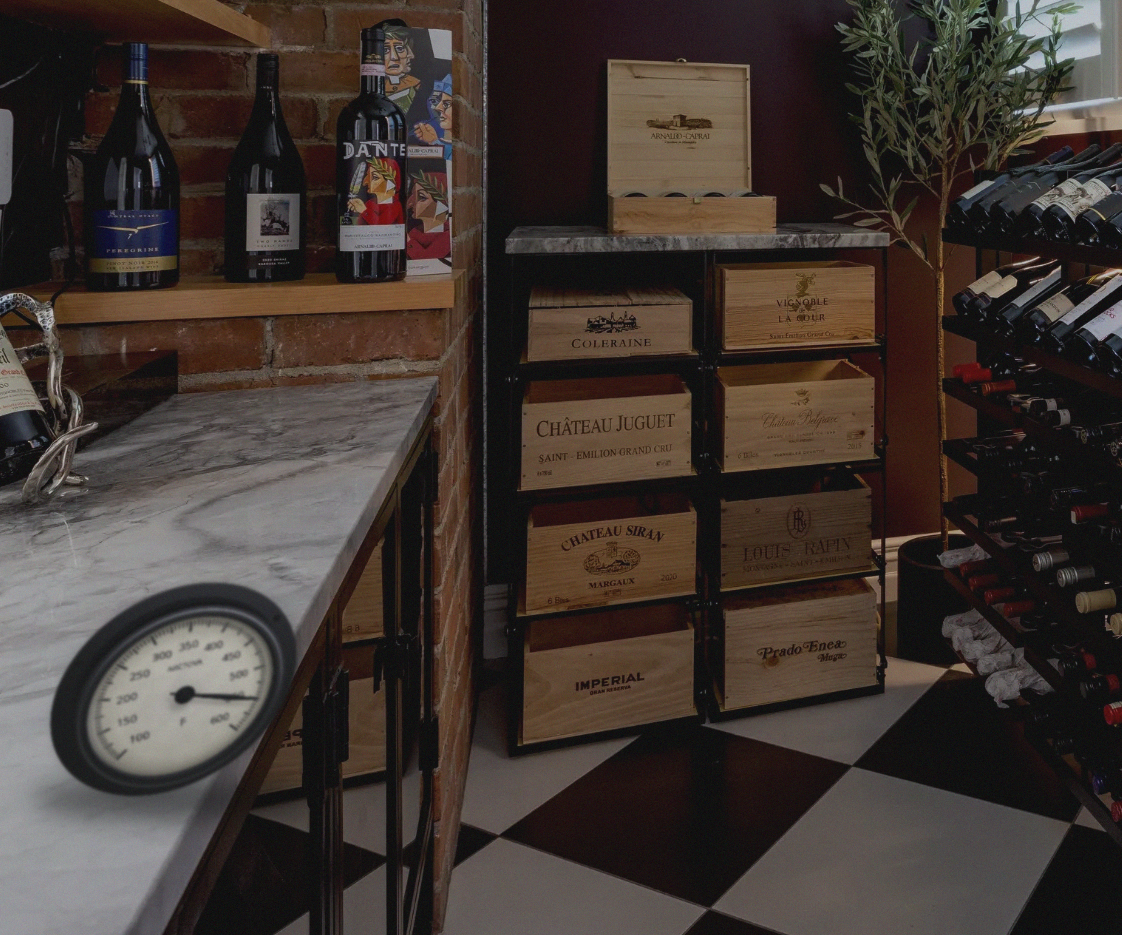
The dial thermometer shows 550,°F
